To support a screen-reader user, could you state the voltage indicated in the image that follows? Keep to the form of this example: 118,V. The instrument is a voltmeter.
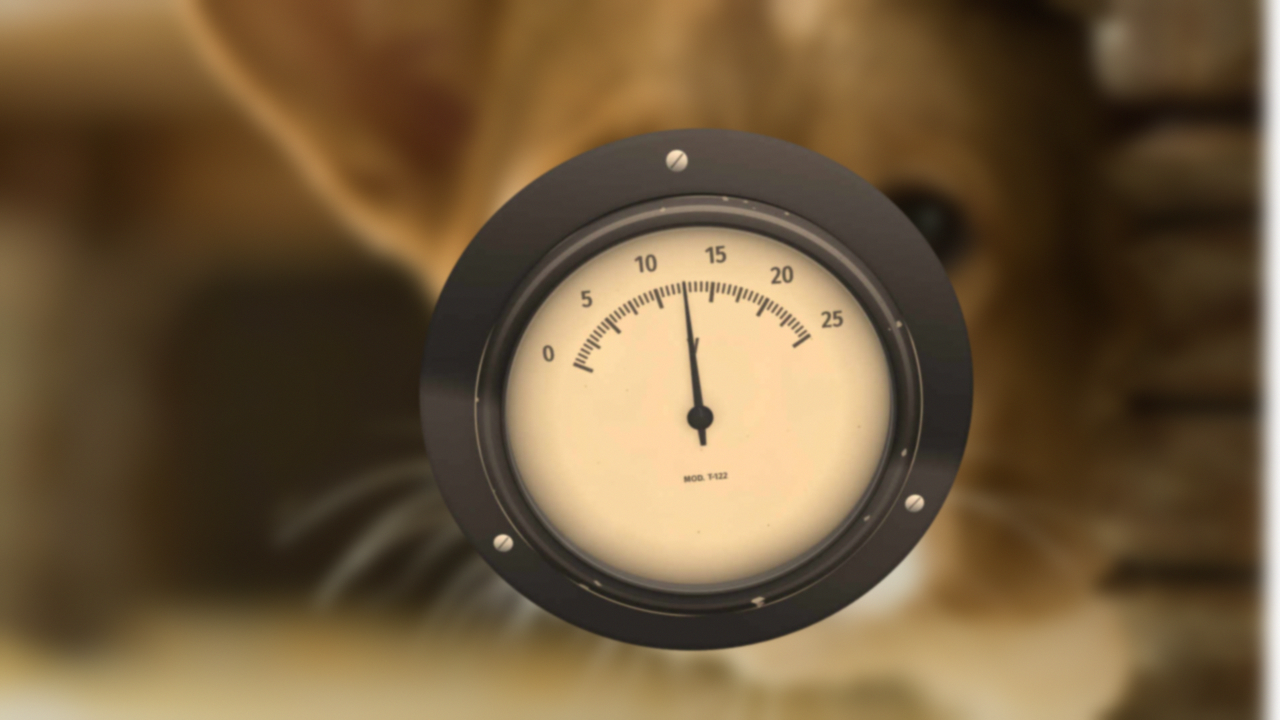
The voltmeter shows 12.5,V
